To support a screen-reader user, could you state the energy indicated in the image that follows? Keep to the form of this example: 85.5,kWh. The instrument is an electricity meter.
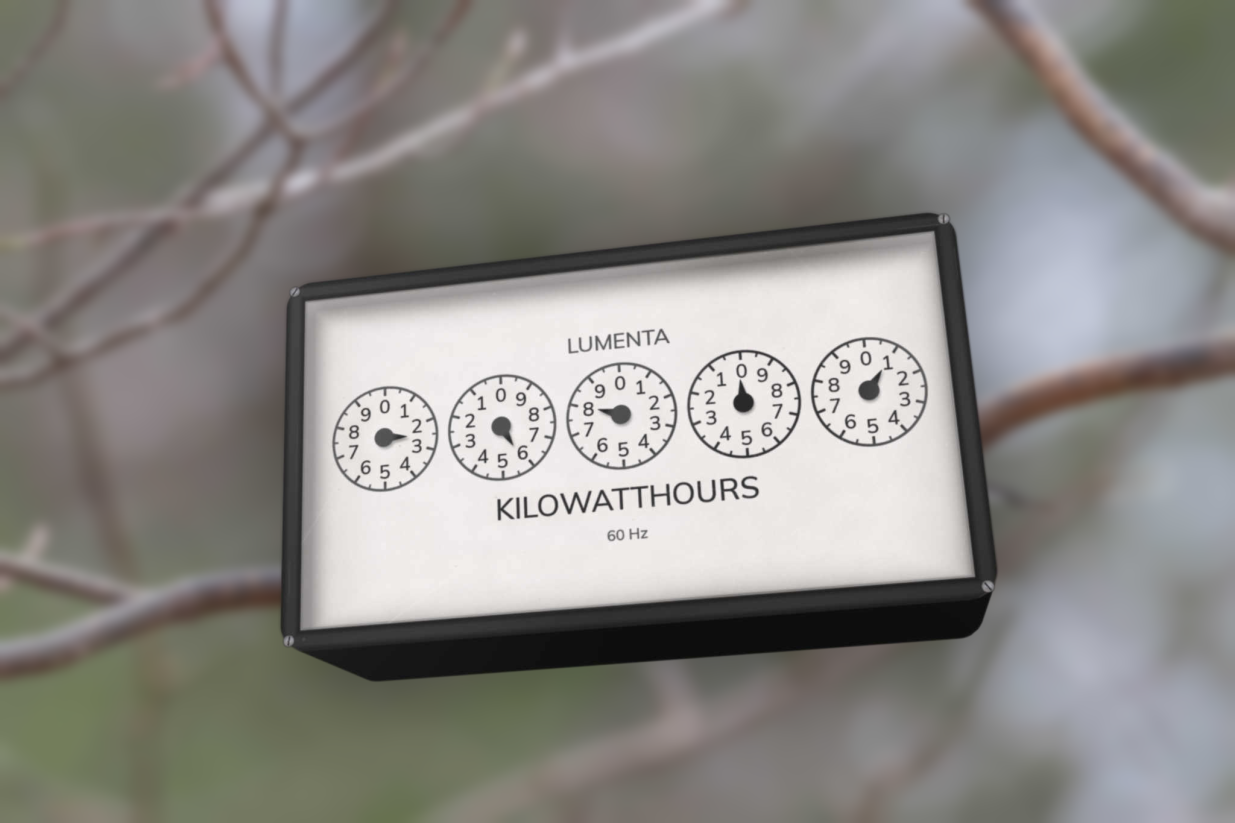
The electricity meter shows 25801,kWh
